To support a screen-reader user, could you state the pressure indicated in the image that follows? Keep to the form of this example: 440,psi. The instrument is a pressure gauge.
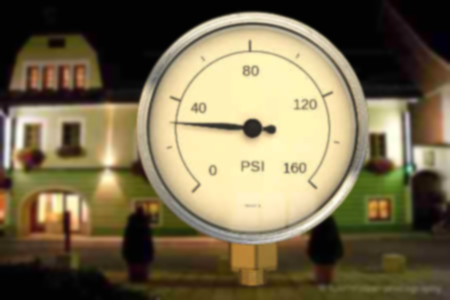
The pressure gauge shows 30,psi
